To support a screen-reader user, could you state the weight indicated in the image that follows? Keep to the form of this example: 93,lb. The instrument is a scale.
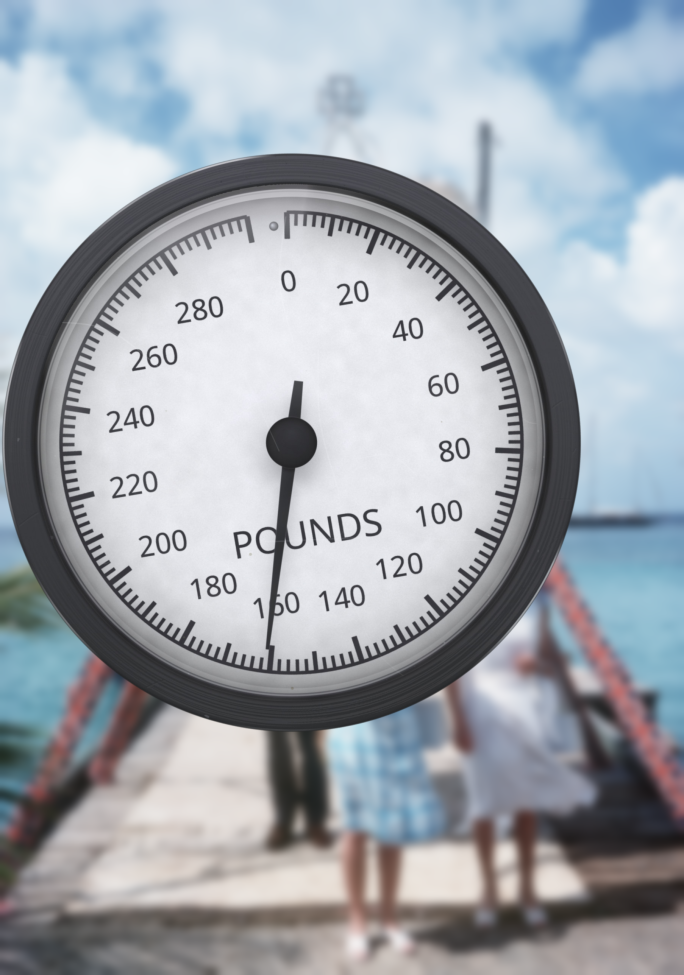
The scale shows 161,lb
